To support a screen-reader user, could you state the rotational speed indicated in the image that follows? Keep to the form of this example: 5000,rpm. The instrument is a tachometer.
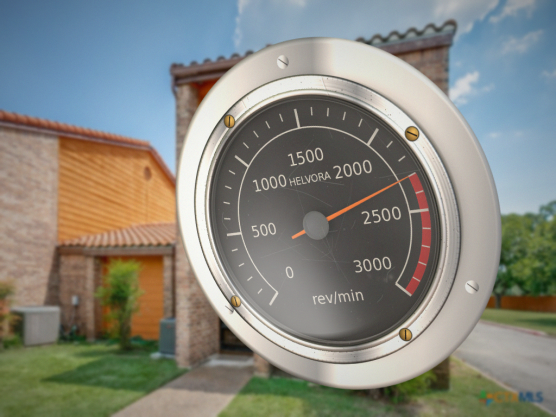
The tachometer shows 2300,rpm
